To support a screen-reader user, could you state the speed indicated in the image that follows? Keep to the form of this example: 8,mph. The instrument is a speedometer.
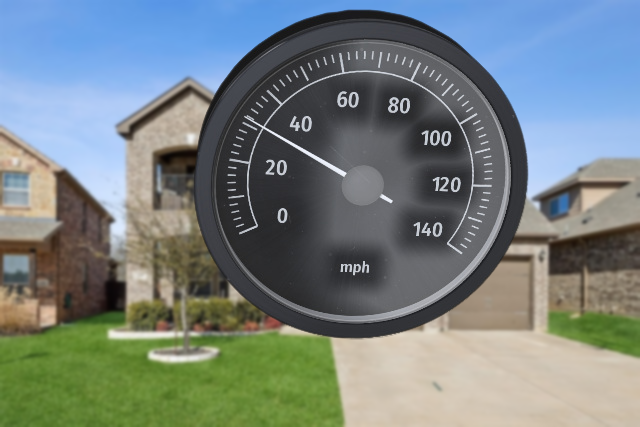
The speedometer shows 32,mph
